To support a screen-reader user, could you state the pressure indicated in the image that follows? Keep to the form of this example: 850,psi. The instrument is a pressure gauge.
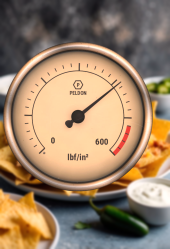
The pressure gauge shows 410,psi
